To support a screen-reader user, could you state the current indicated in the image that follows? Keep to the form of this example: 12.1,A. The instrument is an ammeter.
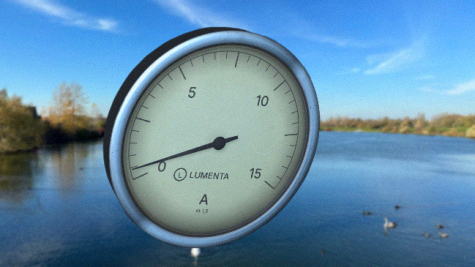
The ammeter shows 0.5,A
